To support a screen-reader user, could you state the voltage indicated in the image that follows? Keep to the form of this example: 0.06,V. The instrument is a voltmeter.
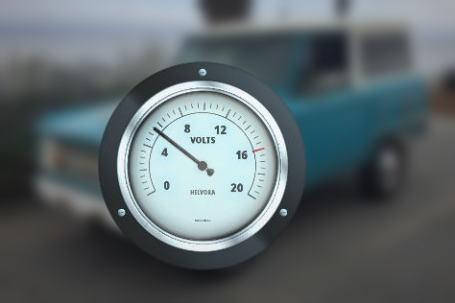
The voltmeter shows 5.5,V
